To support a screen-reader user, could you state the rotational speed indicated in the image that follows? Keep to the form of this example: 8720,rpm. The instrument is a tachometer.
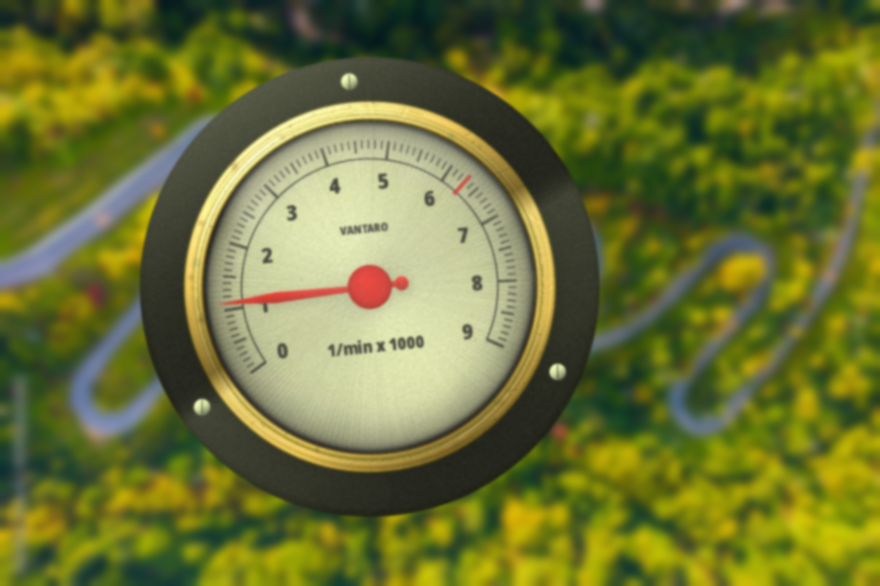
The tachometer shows 1100,rpm
